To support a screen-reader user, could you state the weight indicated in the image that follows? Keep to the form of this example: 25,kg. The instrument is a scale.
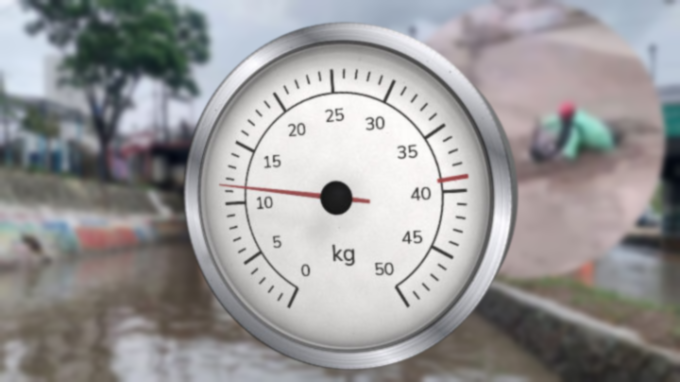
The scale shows 11.5,kg
